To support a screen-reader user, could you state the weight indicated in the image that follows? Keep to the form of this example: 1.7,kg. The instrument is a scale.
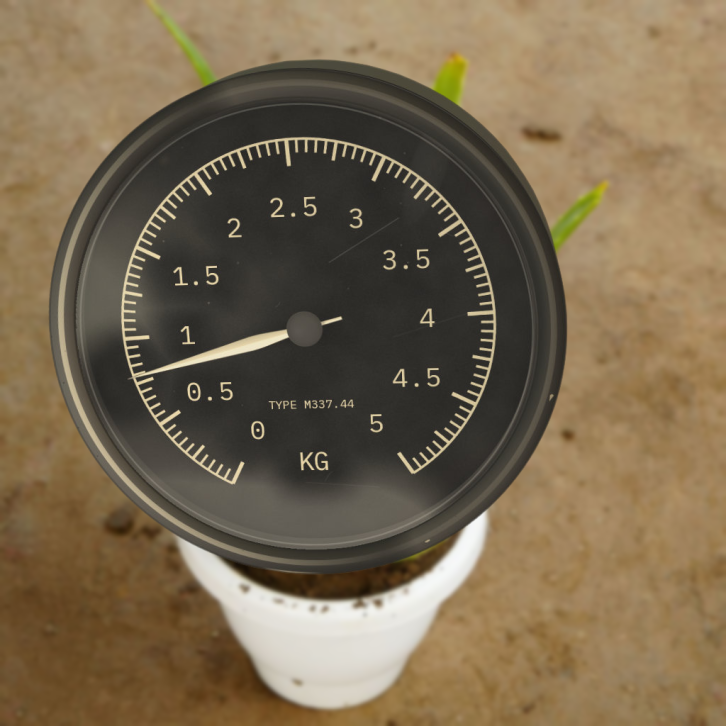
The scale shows 0.8,kg
